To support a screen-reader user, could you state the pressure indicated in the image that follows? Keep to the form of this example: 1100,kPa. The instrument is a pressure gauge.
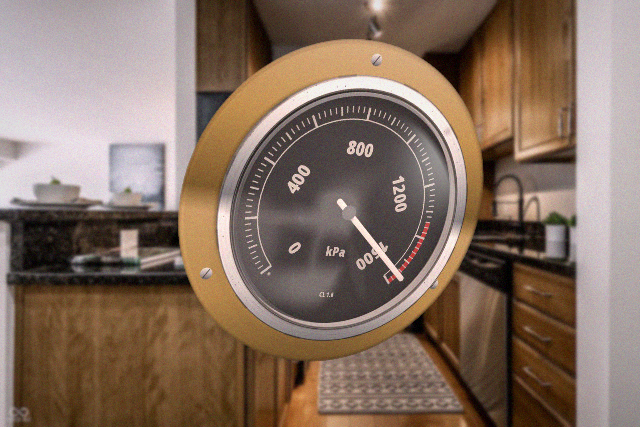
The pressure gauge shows 1560,kPa
